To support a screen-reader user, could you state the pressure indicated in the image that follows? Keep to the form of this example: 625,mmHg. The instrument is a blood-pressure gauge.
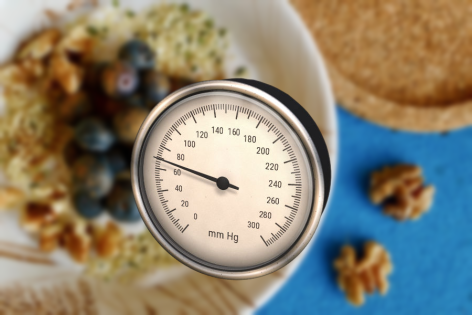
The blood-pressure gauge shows 70,mmHg
